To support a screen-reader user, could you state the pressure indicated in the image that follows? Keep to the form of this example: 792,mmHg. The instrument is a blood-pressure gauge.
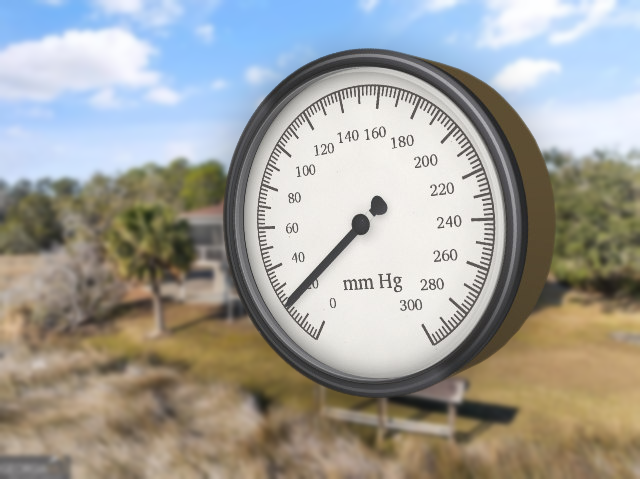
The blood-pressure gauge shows 20,mmHg
